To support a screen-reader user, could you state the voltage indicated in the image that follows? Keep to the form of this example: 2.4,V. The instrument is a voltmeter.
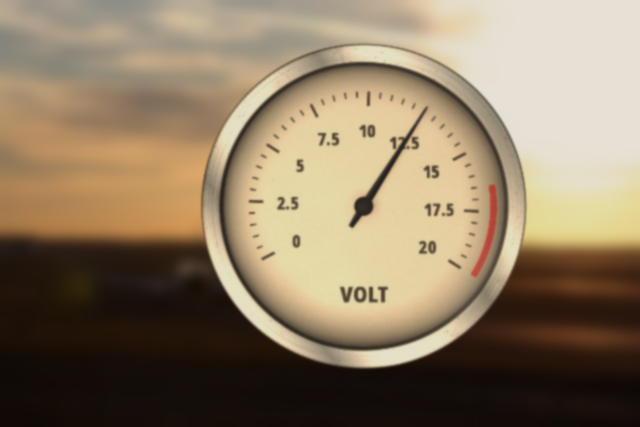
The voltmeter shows 12.5,V
